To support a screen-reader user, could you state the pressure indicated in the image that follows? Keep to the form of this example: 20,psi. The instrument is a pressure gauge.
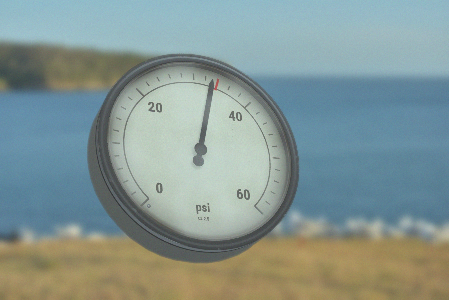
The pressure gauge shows 33,psi
